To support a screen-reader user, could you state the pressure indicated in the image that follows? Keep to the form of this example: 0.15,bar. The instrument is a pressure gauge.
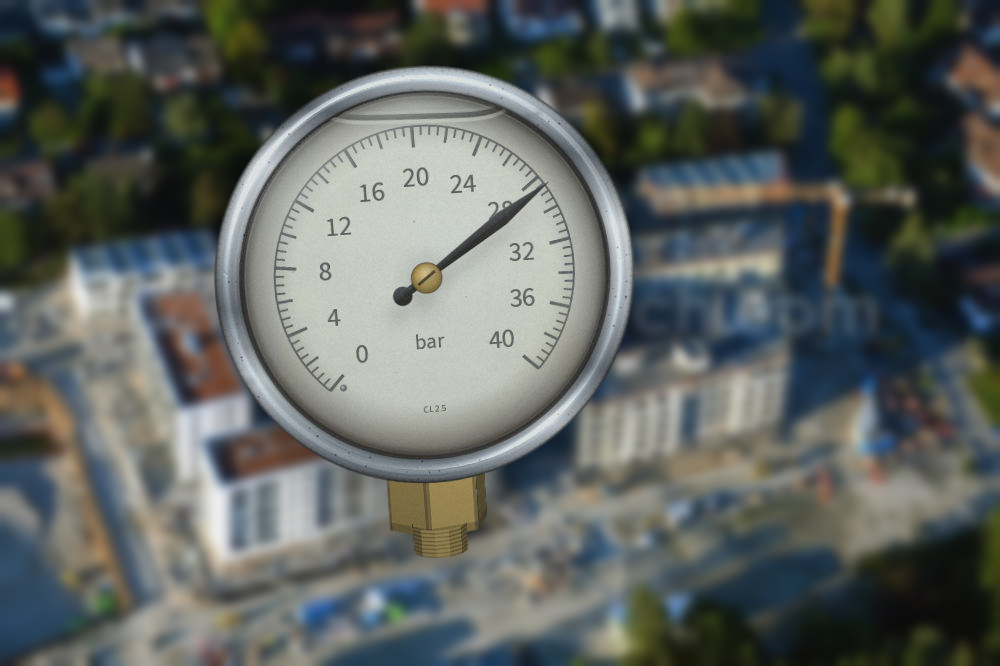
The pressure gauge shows 28.5,bar
